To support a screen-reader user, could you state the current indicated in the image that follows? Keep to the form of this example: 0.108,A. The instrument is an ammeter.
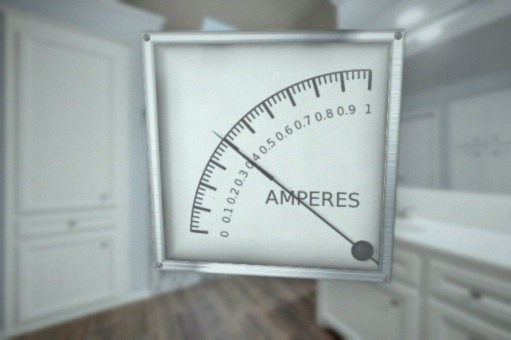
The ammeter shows 0.4,A
